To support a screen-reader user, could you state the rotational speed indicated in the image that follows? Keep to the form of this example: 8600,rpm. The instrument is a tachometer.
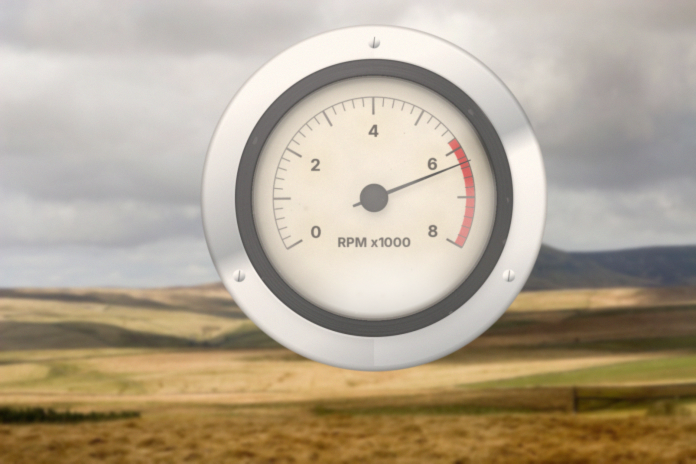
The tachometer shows 6300,rpm
